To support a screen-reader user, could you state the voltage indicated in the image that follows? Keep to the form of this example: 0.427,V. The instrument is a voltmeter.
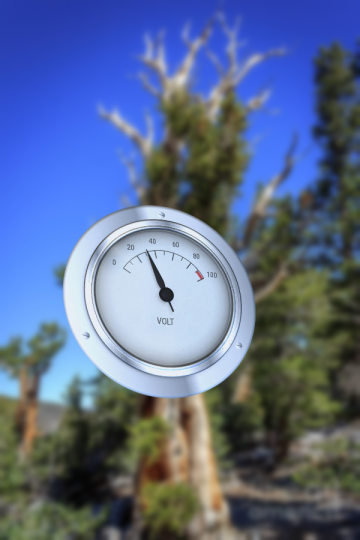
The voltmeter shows 30,V
